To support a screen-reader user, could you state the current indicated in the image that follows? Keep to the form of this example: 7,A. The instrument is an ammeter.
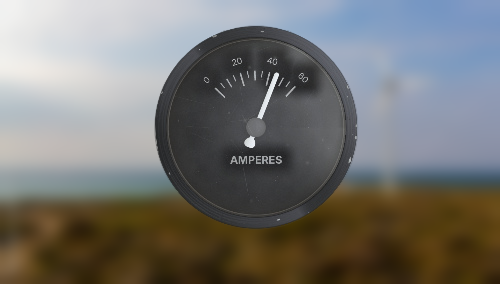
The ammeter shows 45,A
